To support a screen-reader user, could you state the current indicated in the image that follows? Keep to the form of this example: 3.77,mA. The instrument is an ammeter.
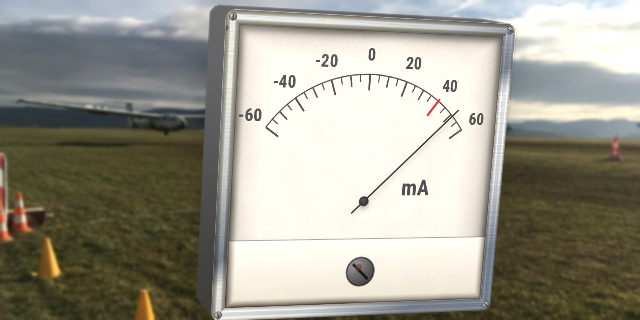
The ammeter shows 50,mA
